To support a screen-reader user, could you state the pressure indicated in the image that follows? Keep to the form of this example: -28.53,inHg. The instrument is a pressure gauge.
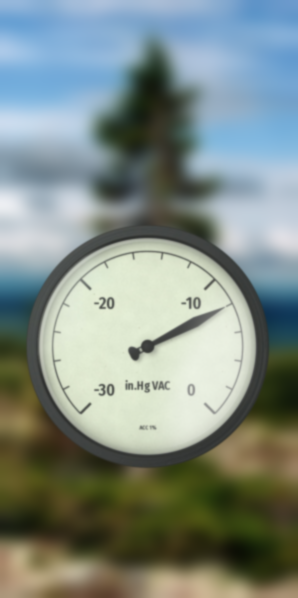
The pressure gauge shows -8,inHg
